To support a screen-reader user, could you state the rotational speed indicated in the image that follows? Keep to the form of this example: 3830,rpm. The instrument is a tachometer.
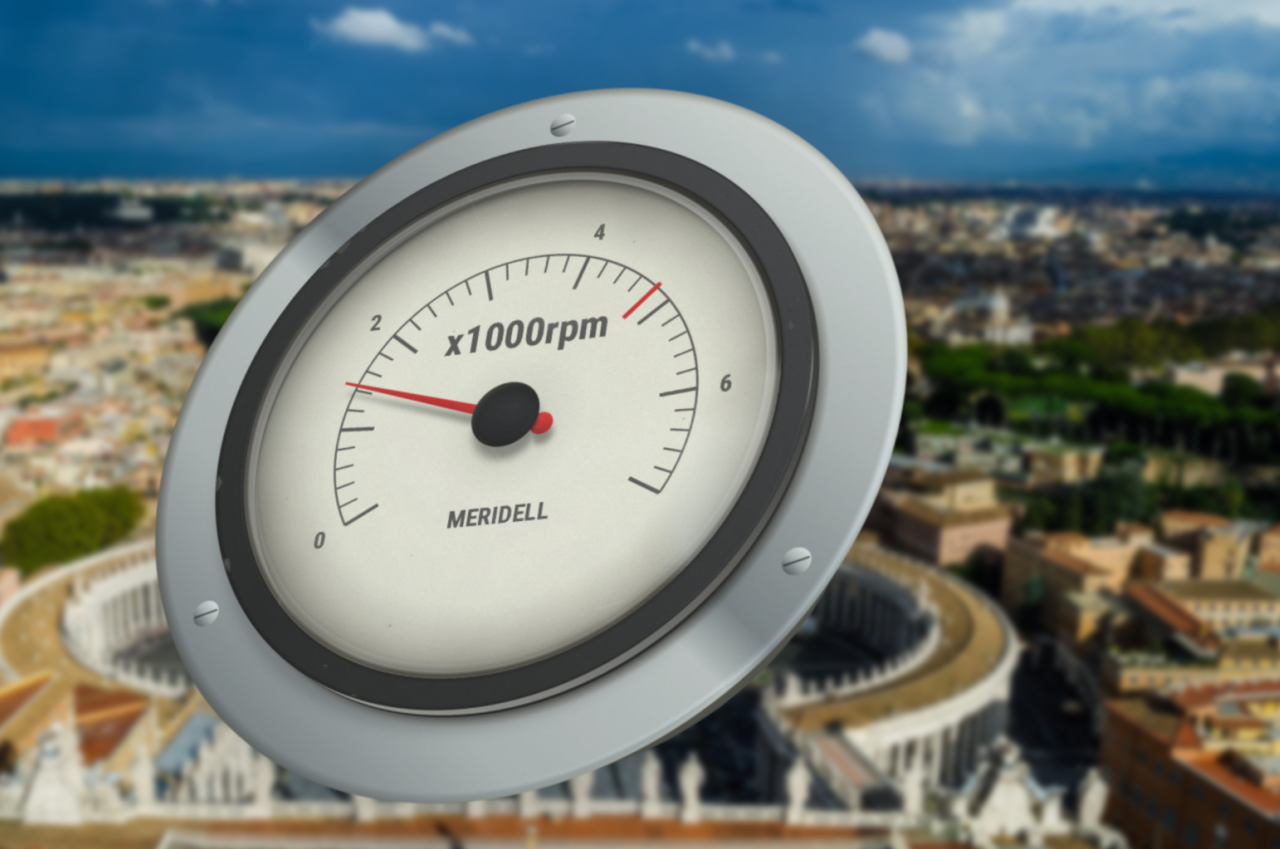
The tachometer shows 1400,rpm
